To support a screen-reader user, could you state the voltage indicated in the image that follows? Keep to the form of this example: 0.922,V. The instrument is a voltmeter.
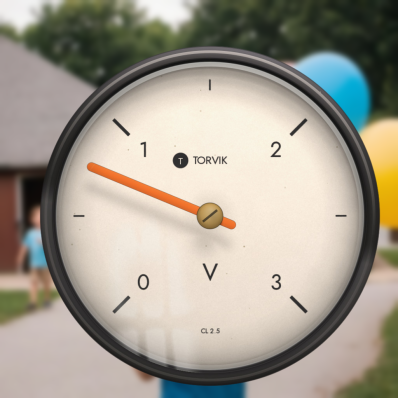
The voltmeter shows 0.75,V
